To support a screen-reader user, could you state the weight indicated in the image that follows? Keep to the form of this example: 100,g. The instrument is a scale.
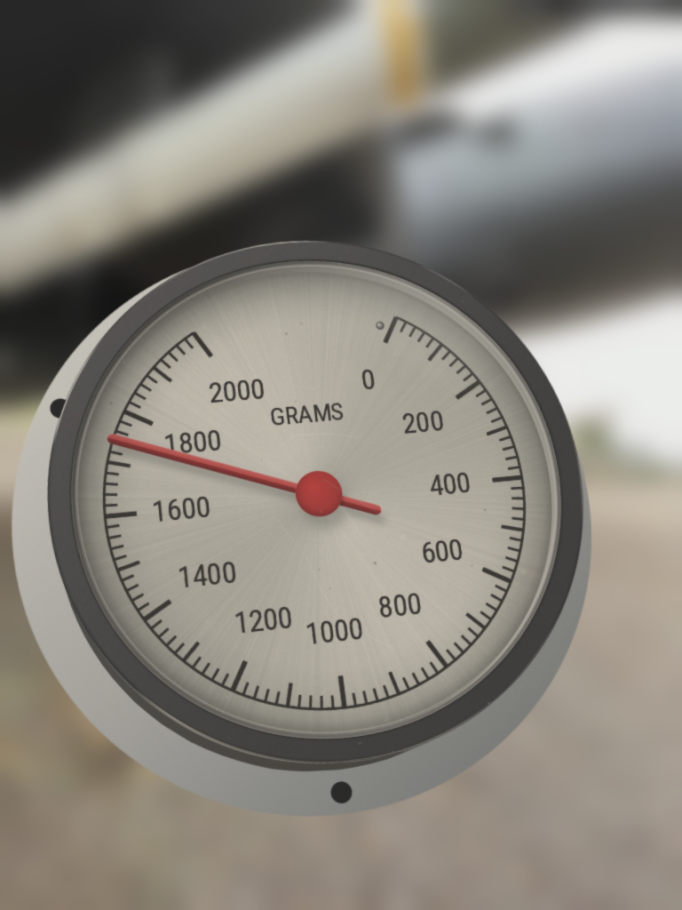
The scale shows 1740,g
